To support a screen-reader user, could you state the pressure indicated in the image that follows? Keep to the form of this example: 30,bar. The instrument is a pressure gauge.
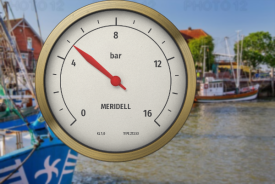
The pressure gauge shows 5,bar
